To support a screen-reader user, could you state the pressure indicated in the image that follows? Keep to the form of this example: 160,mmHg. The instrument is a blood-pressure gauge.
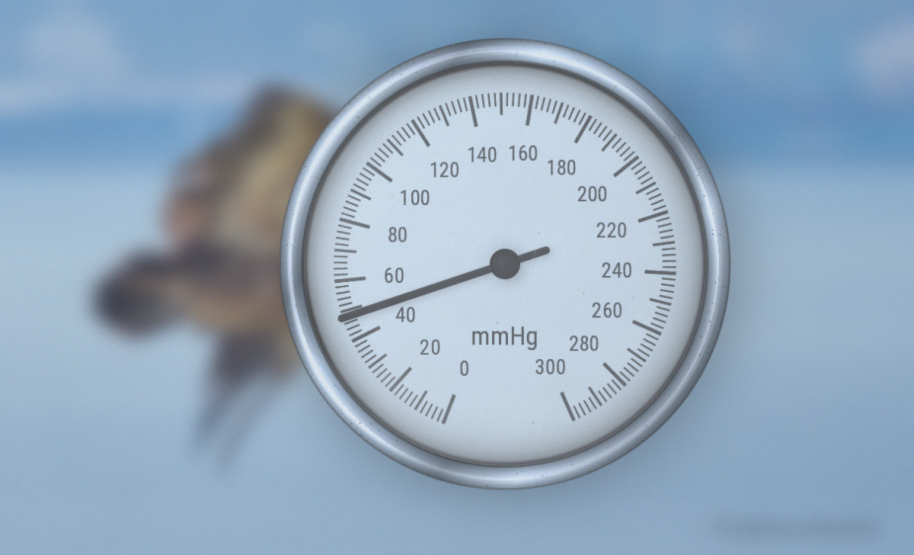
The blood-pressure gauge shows 48,mmHg
